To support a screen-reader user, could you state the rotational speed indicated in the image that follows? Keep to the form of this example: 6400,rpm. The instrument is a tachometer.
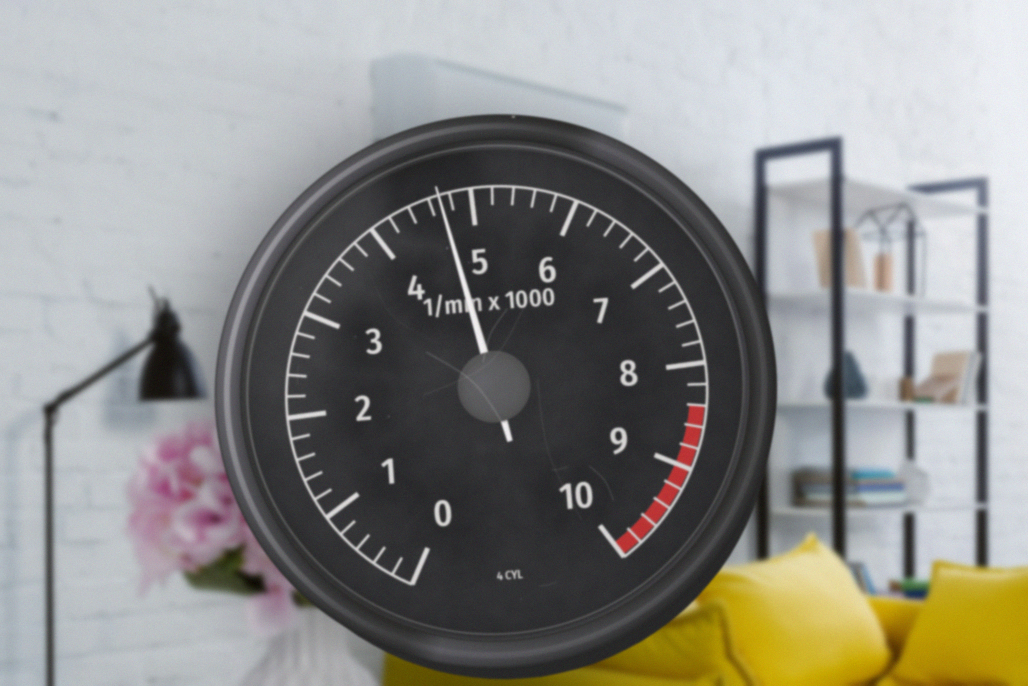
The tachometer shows 4700,rpm
